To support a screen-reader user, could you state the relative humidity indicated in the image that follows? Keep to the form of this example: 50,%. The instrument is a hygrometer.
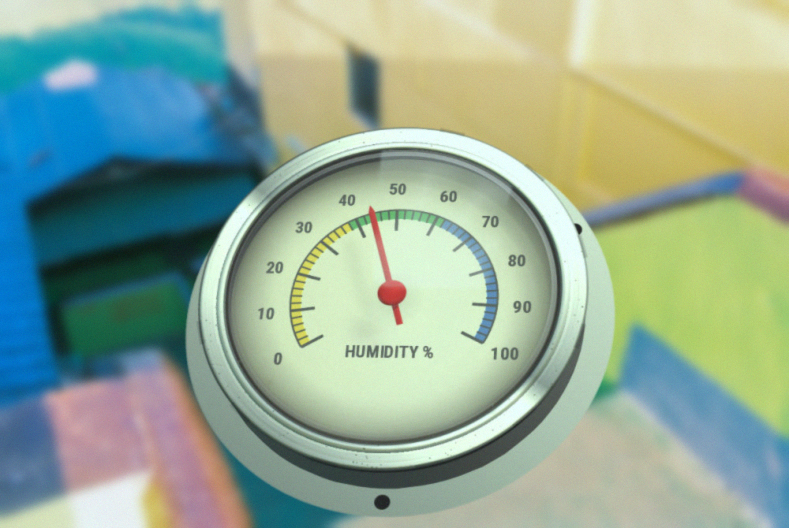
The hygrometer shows 44,%
